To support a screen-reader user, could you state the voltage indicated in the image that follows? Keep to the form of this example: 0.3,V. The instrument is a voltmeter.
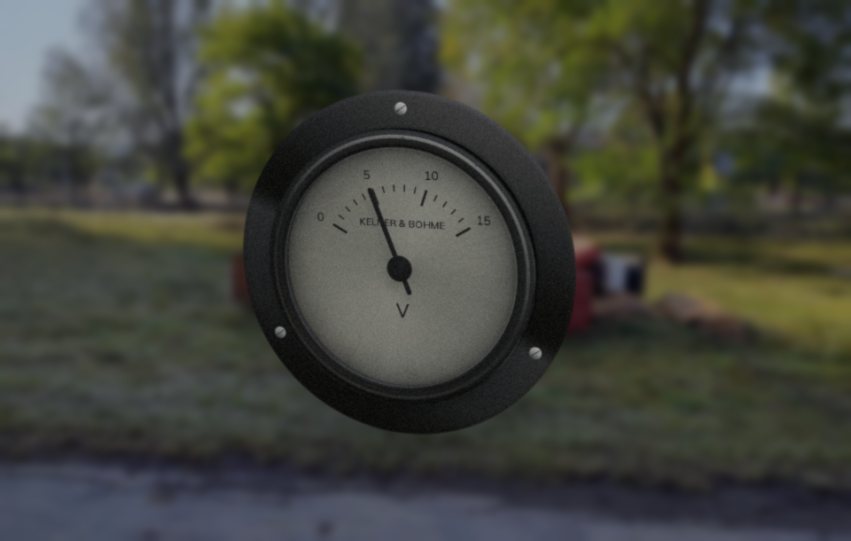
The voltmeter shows 5,V
